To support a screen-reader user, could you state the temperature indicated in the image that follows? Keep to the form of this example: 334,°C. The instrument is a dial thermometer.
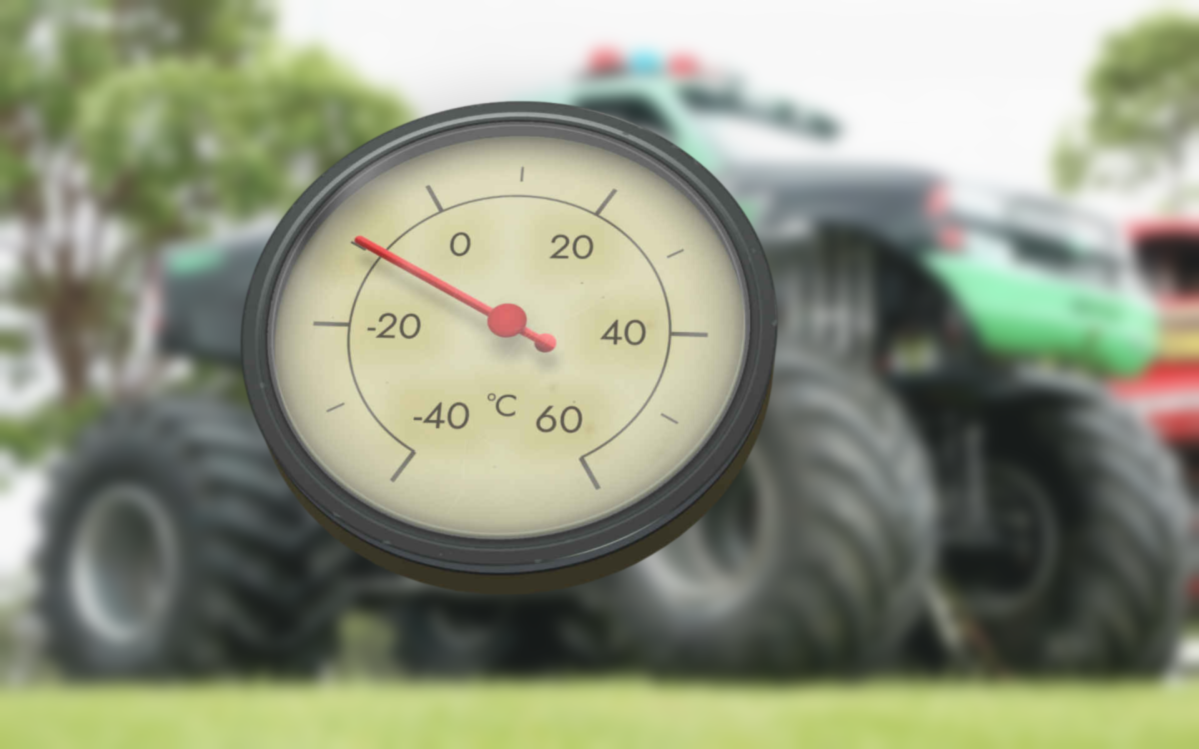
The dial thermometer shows -10,°C
